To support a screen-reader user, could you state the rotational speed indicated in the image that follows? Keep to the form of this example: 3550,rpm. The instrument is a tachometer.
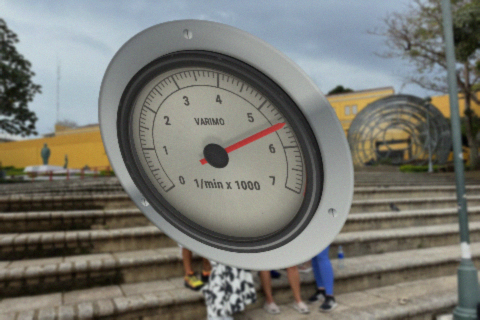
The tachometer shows 5500,rpm
